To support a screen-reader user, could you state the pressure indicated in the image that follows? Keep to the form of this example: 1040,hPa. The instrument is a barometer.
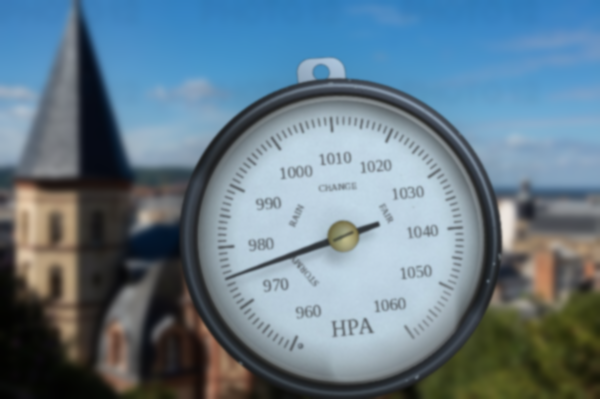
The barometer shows 975,hPa
